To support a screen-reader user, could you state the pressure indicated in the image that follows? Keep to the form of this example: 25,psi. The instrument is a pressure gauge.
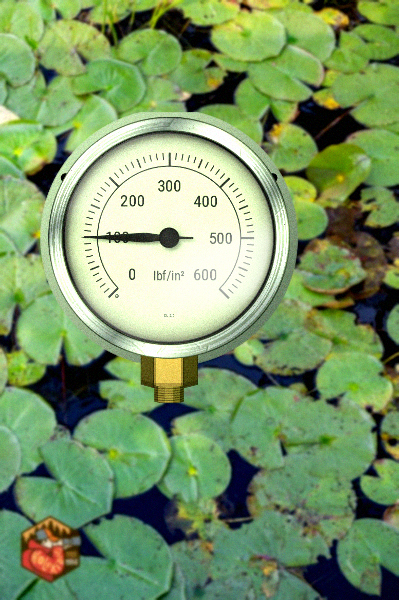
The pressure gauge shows 100,psi
